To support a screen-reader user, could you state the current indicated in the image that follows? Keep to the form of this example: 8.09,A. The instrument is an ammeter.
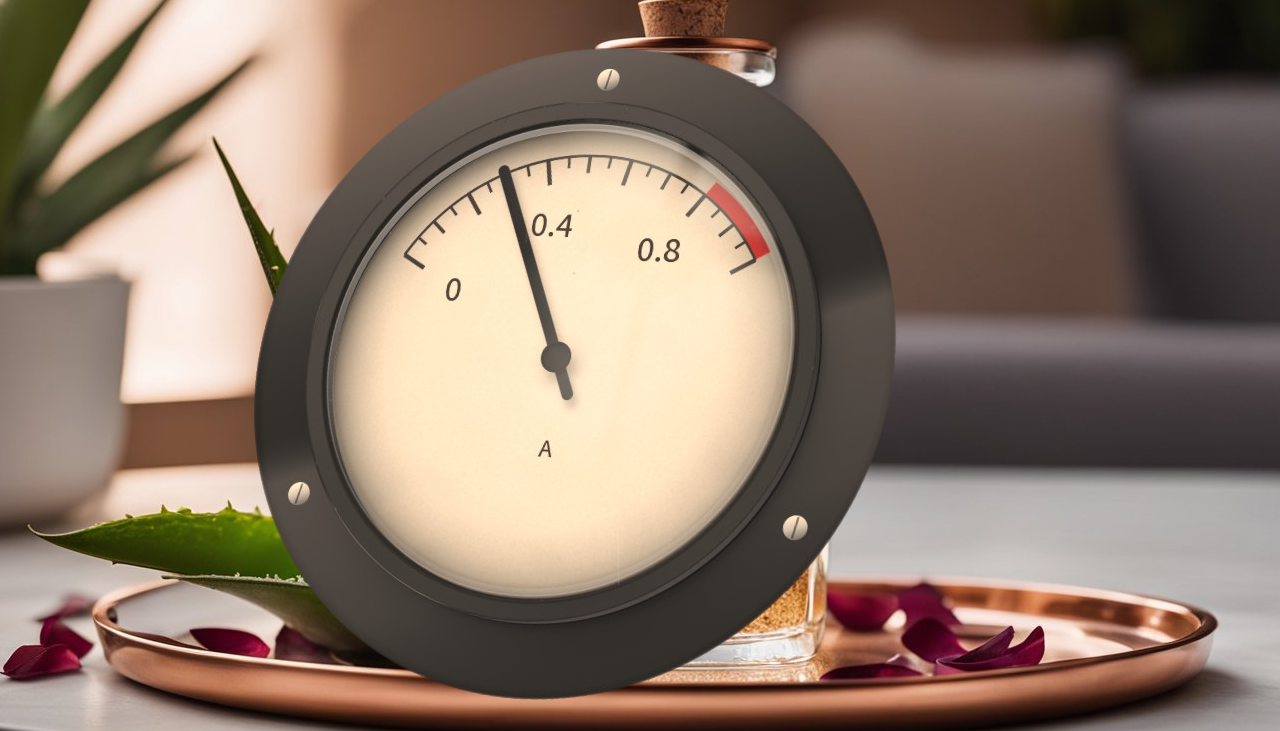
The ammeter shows 0.3,A
